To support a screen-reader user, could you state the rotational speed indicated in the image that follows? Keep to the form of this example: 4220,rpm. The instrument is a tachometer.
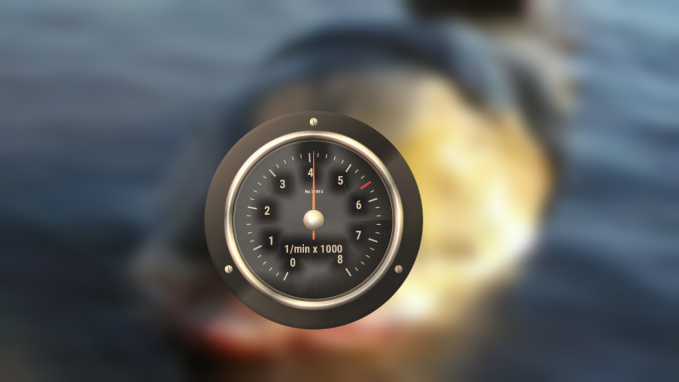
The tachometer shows 4100,rpm
